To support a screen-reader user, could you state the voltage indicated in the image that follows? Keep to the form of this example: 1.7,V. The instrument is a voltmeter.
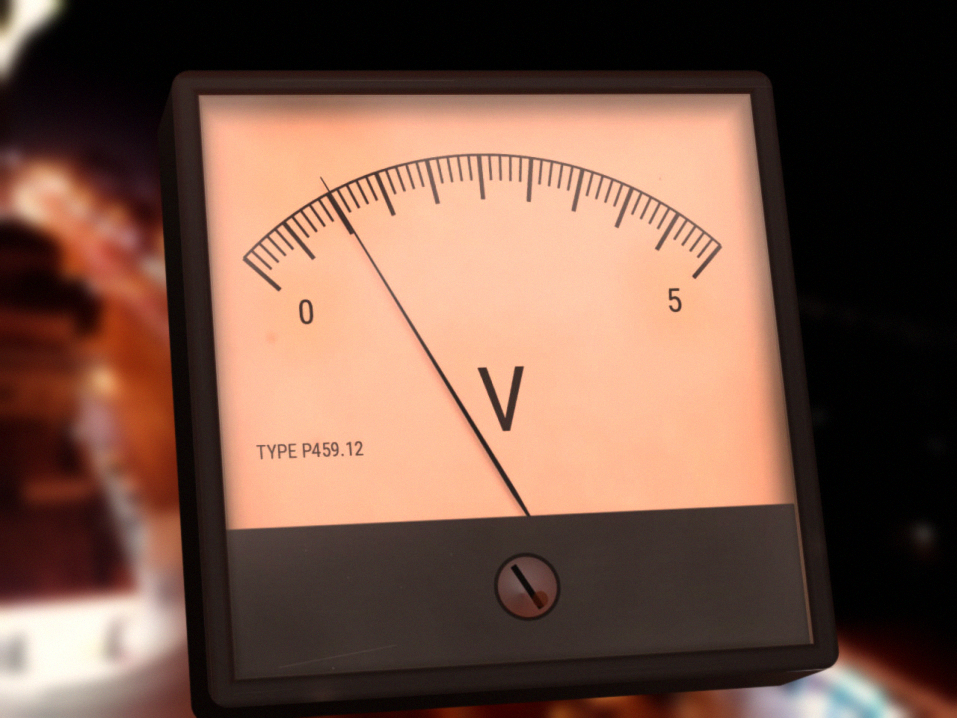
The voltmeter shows 1,V
